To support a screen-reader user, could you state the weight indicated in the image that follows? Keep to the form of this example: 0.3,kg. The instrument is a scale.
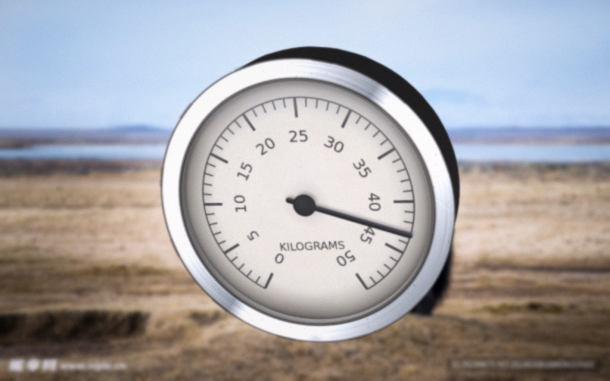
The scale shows 43,kg
